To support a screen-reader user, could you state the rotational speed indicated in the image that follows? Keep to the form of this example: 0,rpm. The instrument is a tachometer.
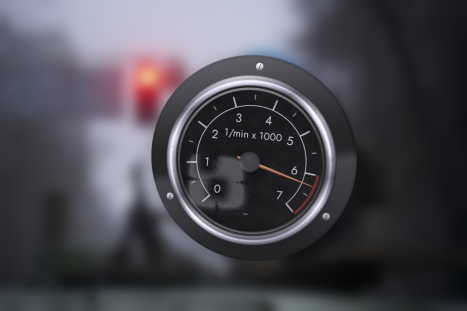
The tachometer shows 6250,rpm
